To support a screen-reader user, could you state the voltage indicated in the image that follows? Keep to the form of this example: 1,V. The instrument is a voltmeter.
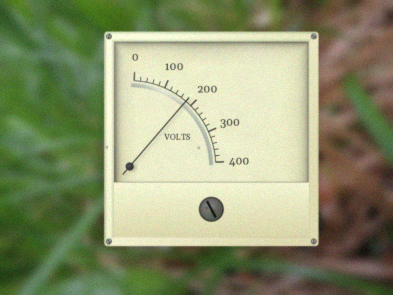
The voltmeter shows 180,V
